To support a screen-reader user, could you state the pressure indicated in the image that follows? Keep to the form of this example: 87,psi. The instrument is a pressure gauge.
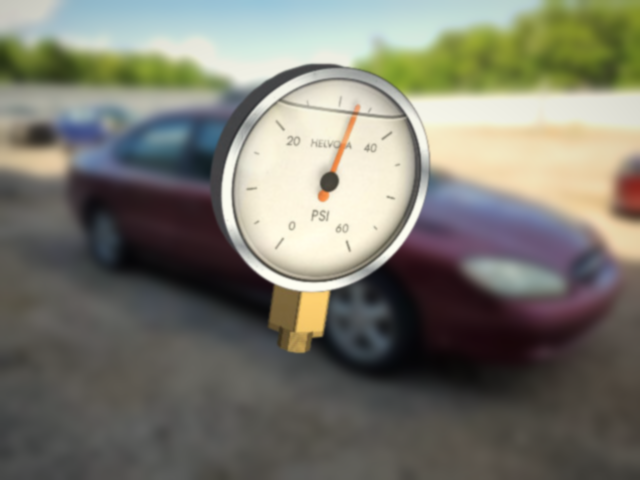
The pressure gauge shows 32.5,psi
